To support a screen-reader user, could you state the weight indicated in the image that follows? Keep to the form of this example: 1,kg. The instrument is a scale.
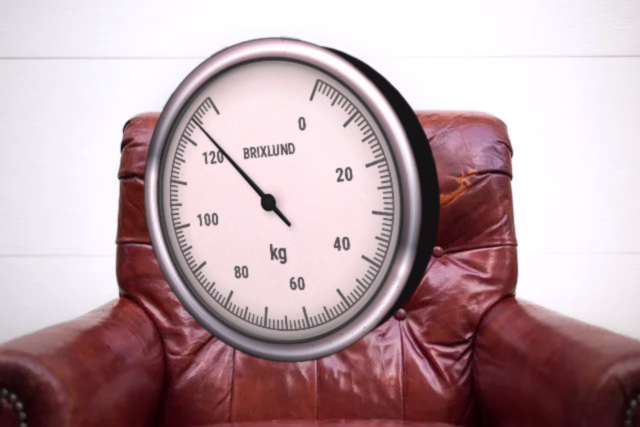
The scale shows 125,kg
